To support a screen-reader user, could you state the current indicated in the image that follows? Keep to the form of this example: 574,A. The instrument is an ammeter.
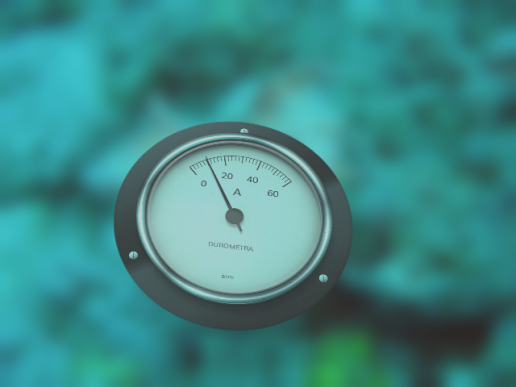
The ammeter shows 10,A
